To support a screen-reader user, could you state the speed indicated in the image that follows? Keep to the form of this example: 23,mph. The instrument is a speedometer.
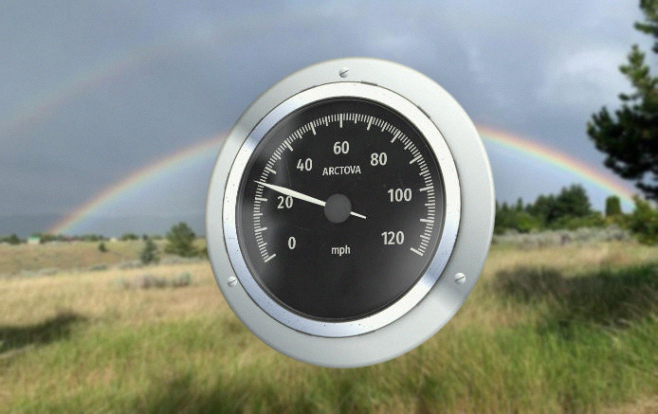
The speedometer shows 25,mph
